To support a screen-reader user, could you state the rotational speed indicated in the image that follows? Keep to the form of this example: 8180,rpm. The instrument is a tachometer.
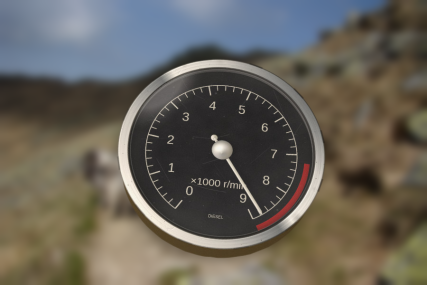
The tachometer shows 8800,rpm
